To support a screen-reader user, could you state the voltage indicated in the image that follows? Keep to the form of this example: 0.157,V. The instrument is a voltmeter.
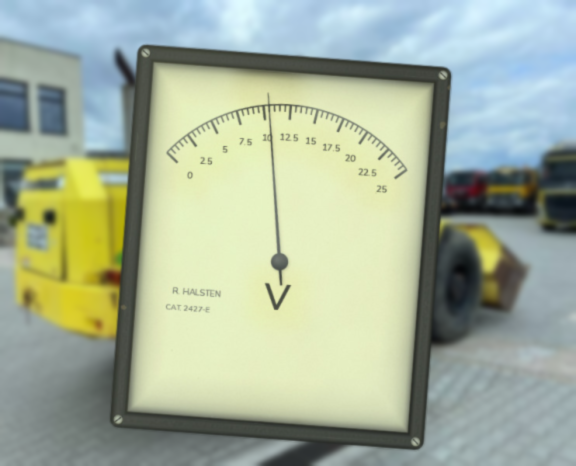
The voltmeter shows 10.5,V
